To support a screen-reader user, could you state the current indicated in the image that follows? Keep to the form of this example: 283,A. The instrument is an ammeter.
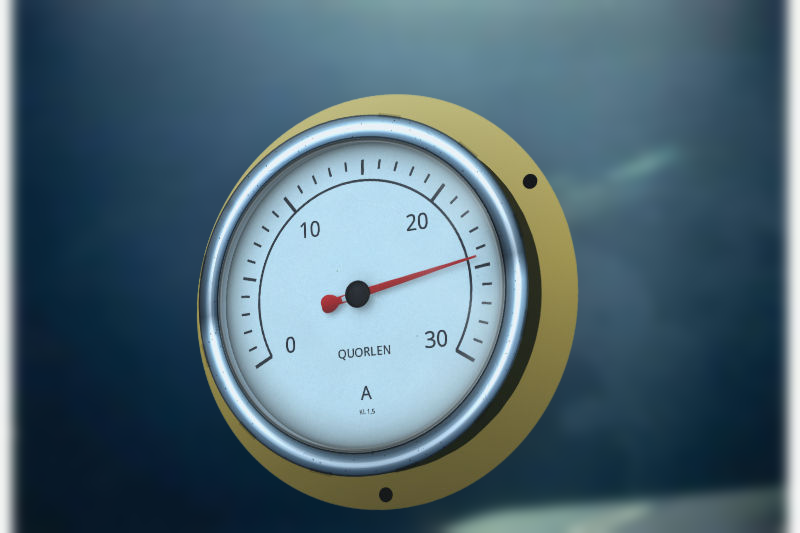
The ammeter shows 24.5,A
